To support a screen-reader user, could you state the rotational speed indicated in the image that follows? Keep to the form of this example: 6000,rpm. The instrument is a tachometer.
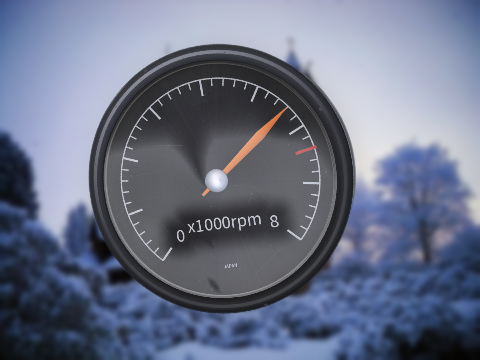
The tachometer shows 5600,rpm
